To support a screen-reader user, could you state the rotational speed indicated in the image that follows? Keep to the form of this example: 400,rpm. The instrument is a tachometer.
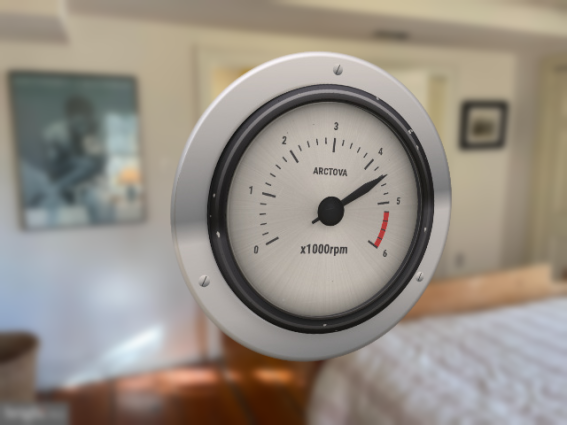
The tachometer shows 4400,rpm
